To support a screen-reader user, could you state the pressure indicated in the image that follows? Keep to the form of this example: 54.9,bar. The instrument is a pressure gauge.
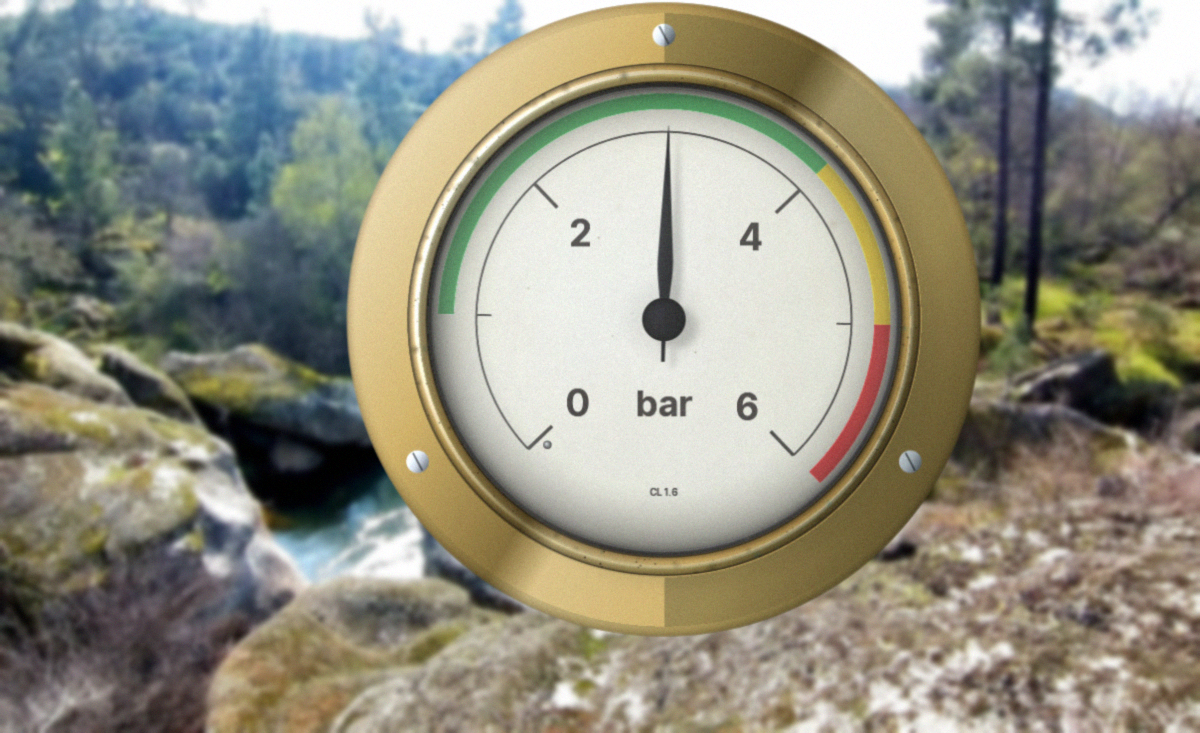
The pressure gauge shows 3,bar
